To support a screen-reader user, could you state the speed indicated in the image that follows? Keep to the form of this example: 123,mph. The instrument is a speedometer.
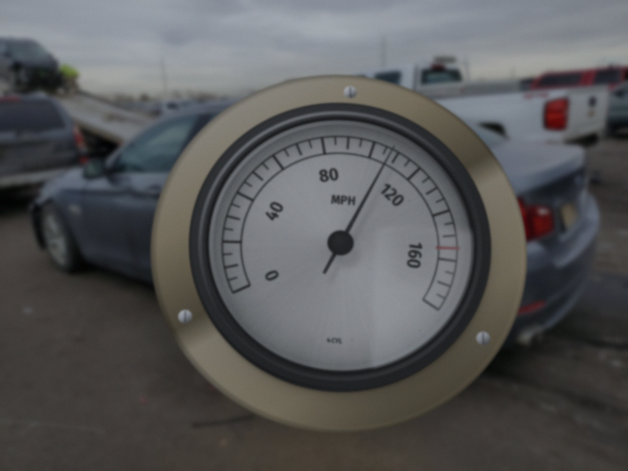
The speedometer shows 107.5,mph
